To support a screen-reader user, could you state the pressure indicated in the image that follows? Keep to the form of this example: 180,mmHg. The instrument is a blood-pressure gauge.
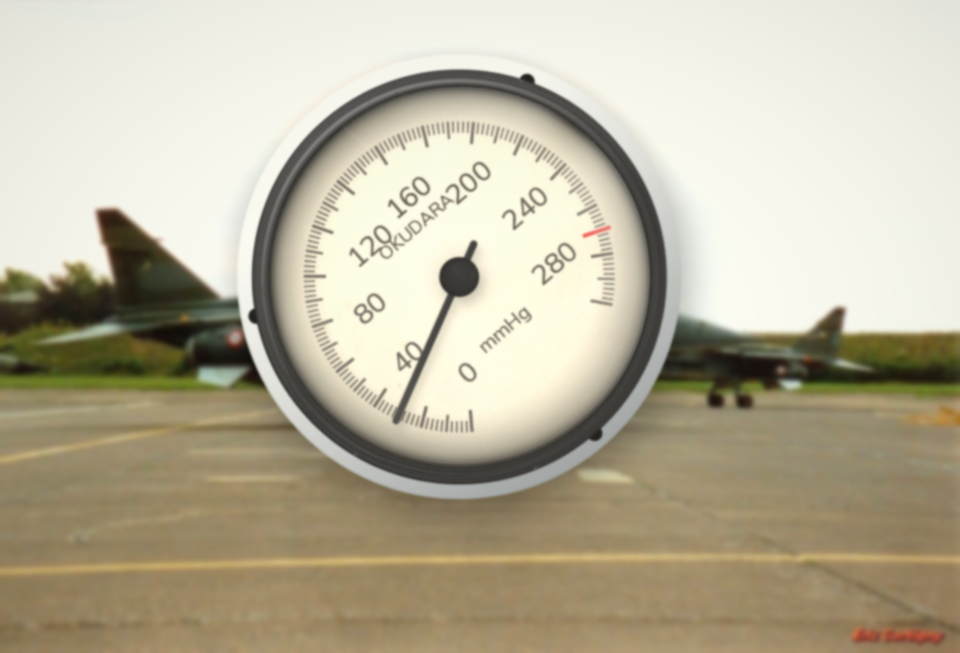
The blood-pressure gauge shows 30,mmHg
